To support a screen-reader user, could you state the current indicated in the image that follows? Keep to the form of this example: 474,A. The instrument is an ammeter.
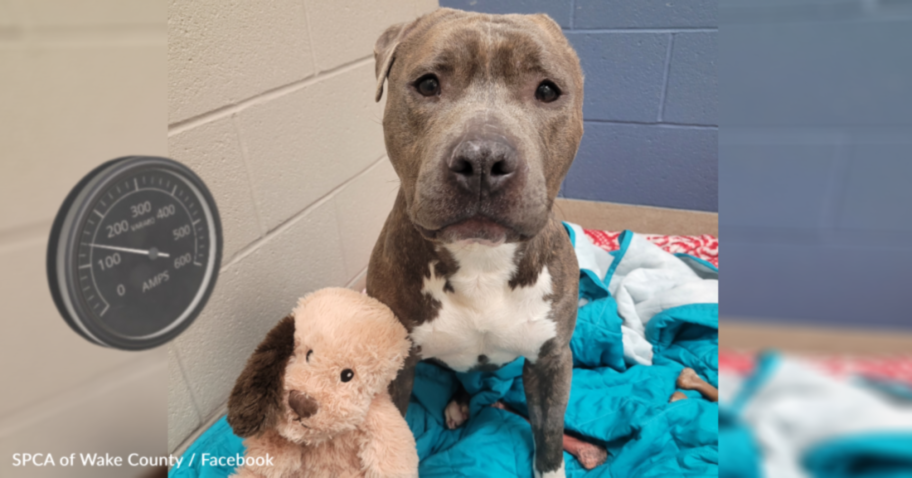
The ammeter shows 140,A
